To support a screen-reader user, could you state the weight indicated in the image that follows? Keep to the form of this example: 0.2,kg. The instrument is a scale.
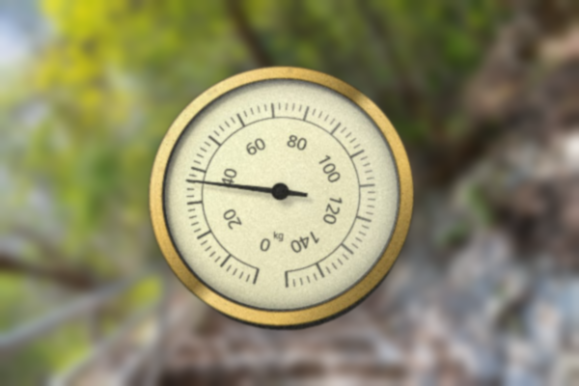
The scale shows 36,kg
